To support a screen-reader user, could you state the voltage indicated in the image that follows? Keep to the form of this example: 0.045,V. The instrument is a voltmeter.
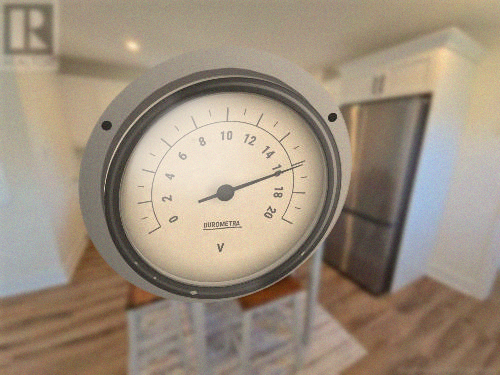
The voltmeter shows 16,V
